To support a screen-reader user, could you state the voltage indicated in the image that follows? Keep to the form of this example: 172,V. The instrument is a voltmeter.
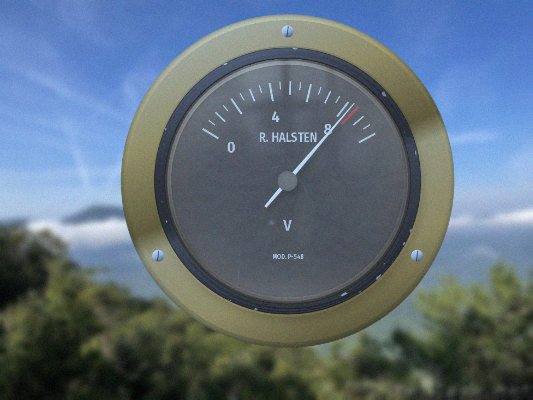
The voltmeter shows 8.25,V
